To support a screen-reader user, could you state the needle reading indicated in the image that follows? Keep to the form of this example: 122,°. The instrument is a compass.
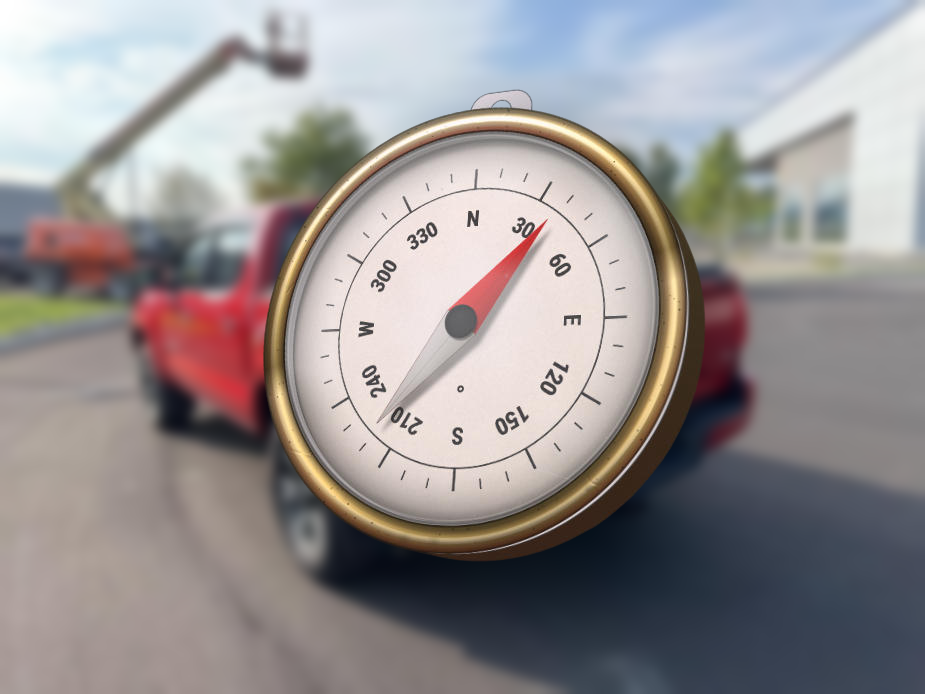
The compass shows 40,°
